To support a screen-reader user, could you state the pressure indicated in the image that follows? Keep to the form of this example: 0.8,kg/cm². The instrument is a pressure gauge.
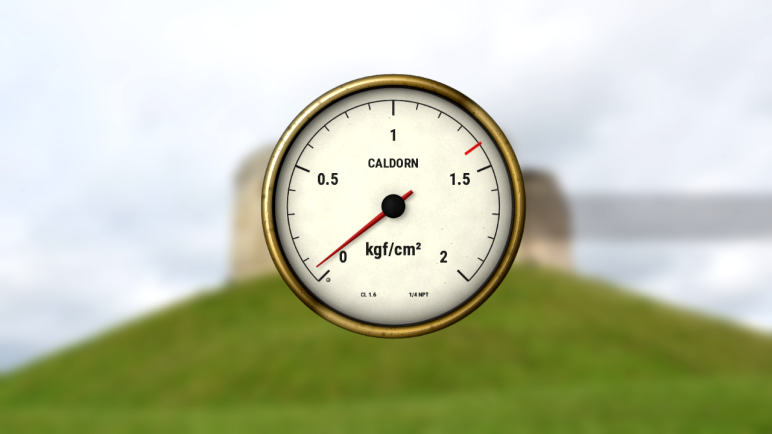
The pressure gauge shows 0.05,kg/cm²
